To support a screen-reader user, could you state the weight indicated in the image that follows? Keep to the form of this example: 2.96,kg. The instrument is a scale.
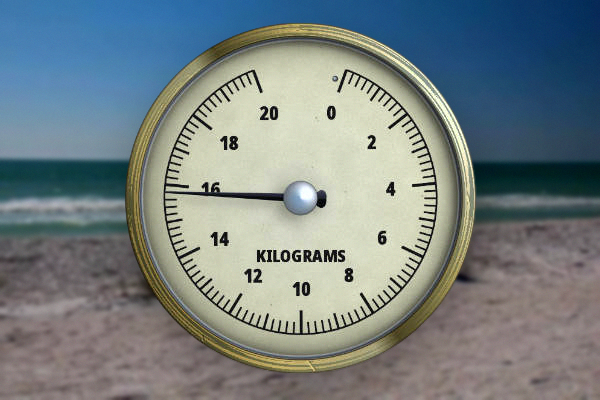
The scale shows 15.8,kg
